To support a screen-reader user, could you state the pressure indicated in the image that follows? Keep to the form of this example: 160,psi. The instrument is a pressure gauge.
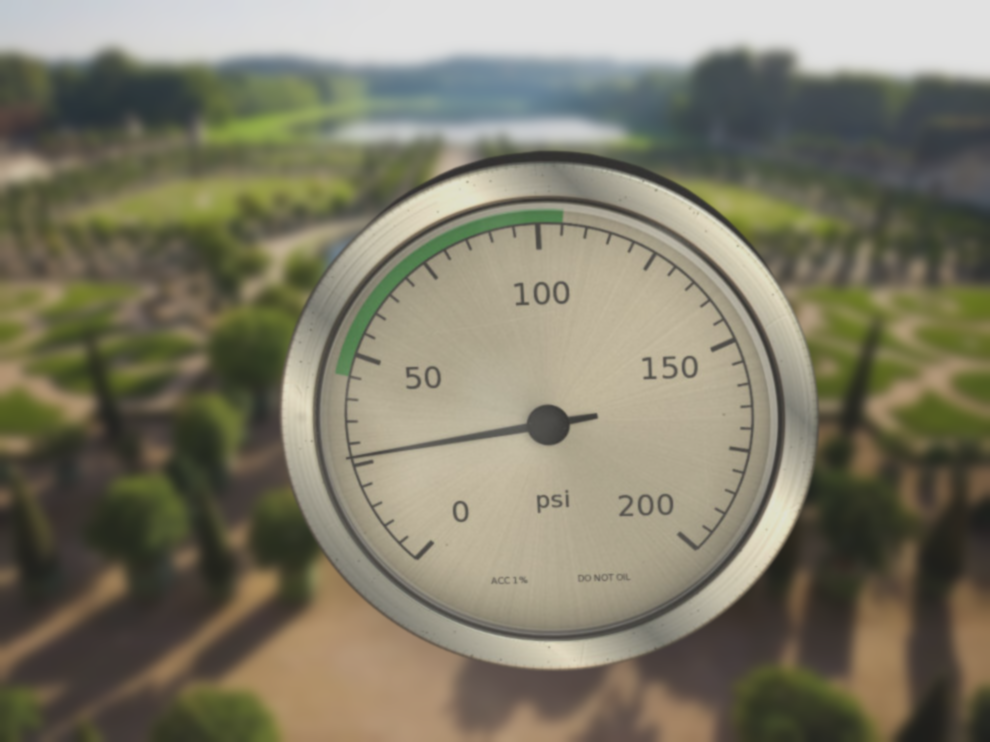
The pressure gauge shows 27.5,psi
